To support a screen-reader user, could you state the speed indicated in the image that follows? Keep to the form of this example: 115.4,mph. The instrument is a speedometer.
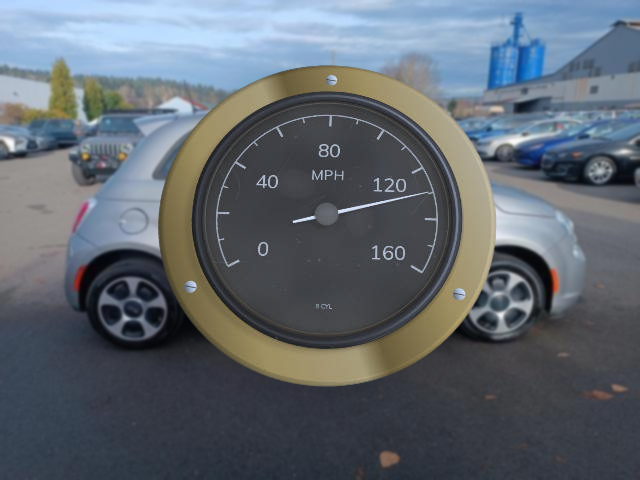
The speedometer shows 130,mph
